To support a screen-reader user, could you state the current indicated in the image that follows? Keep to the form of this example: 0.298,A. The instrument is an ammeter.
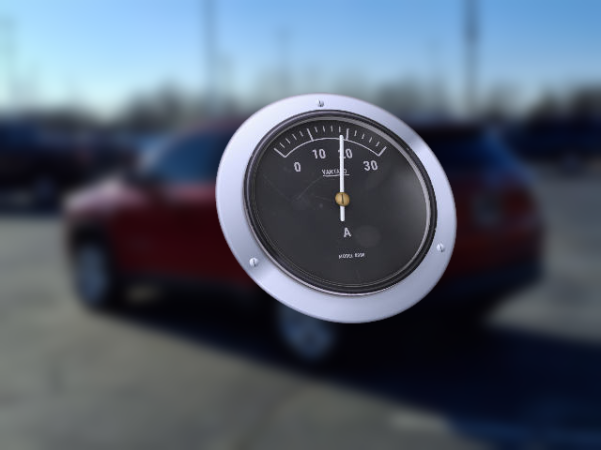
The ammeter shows 18,A
